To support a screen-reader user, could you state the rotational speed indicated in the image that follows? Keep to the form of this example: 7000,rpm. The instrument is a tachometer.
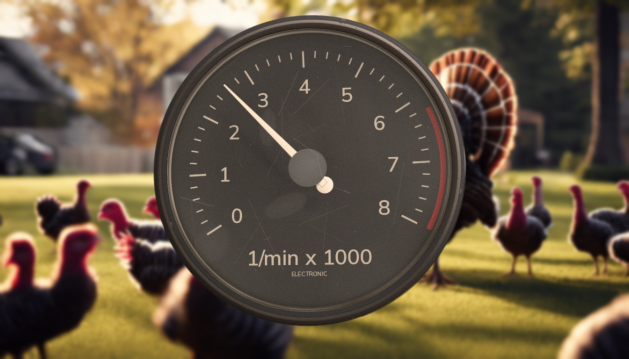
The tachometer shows 2600,rpm
